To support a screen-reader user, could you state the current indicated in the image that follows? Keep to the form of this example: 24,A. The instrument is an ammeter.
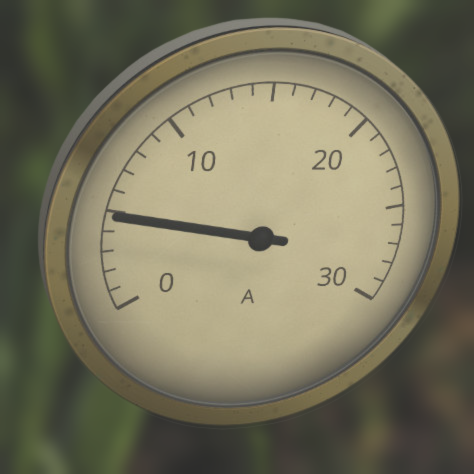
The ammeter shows 5,A
